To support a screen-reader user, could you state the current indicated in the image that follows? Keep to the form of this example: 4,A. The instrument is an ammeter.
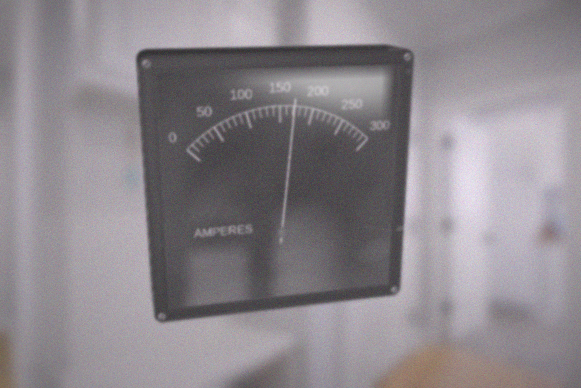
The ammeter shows 170,A
